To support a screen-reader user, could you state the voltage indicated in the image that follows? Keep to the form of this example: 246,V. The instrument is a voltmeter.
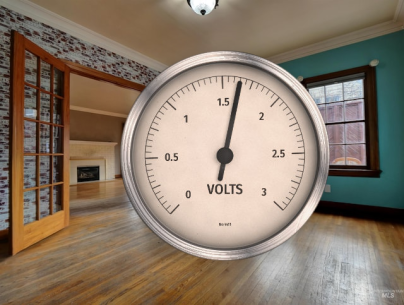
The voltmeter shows 1.65,V
